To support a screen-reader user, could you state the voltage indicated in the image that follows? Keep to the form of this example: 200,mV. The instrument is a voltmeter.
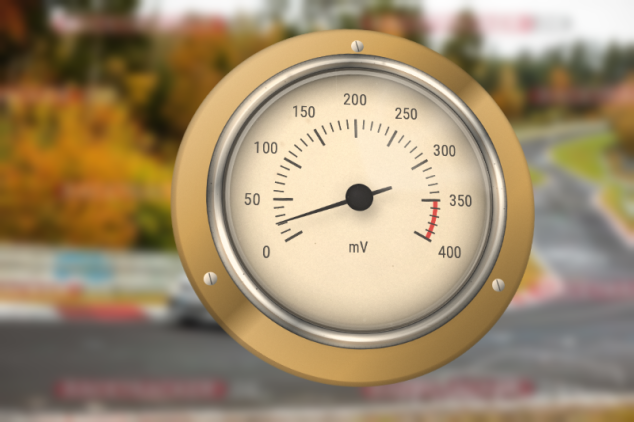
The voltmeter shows 20,mV
